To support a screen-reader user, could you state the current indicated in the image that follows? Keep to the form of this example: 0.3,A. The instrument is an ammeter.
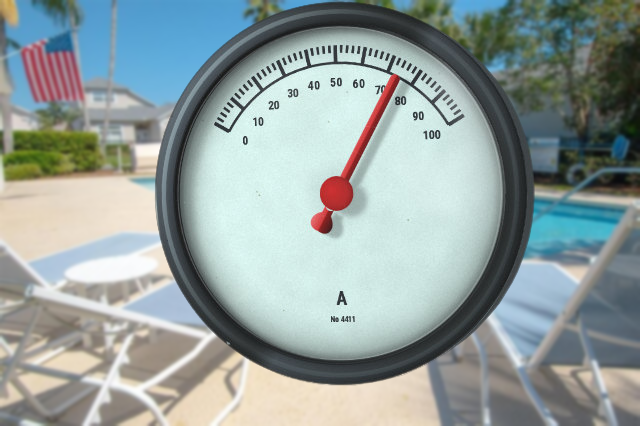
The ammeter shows 74,A
